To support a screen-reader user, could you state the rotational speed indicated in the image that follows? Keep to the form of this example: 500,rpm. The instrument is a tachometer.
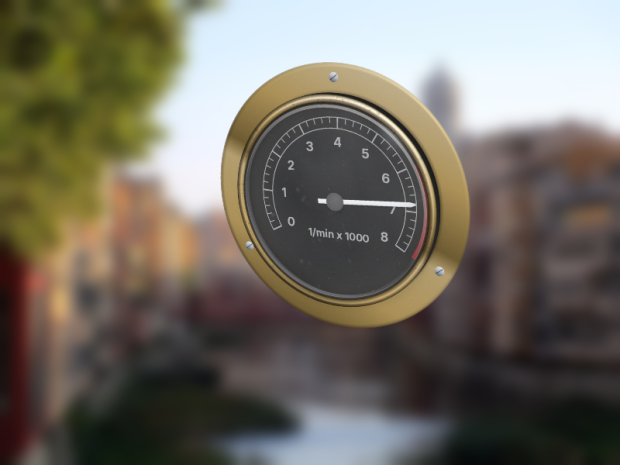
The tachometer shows 6800,rpm
